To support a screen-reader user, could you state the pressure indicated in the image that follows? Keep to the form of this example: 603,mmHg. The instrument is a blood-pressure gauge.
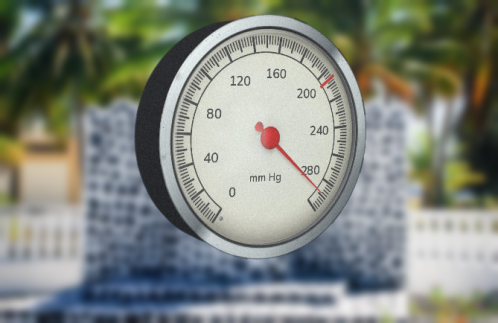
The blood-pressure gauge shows 290,mmHg
